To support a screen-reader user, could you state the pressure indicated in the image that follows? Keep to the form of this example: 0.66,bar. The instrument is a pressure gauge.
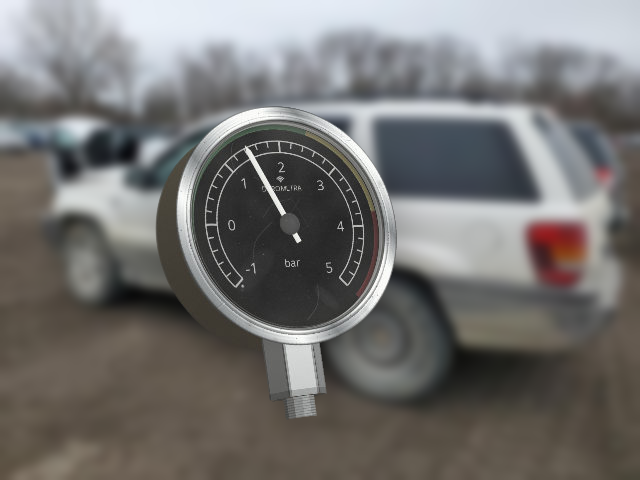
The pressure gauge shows 1.4,bar
